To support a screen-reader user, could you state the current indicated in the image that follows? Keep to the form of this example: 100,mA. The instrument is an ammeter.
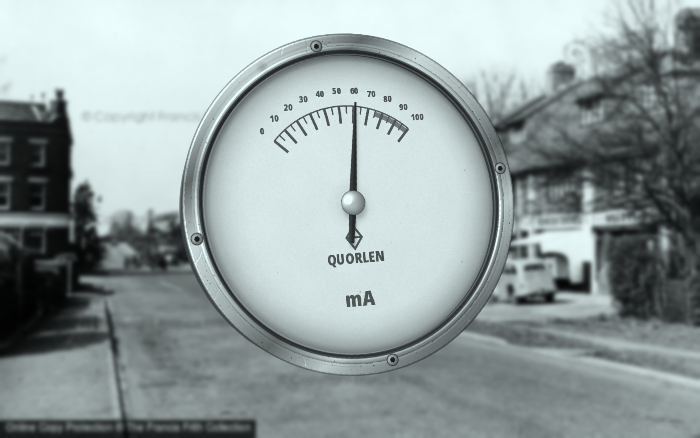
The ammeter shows 60,mA
